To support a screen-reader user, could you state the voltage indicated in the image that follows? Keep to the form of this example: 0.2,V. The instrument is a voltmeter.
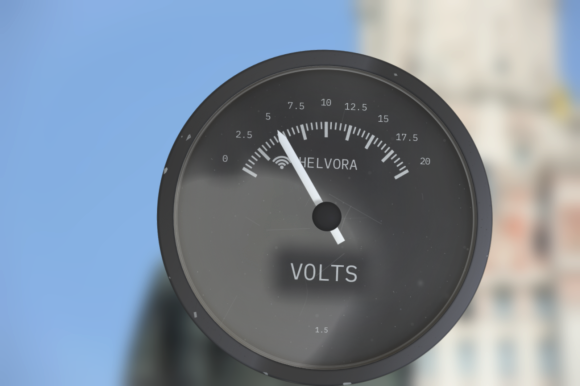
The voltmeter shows 5,V
